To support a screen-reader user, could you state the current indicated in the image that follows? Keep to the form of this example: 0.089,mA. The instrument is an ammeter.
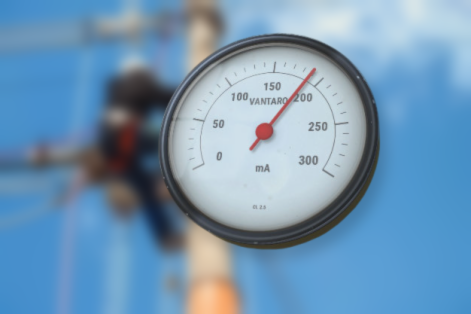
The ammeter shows 190,mA
